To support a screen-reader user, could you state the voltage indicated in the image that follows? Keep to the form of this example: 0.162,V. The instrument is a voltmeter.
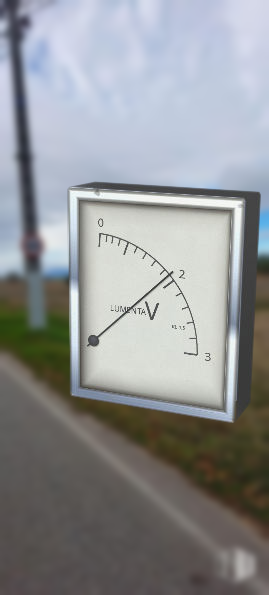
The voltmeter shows 1.9,V
